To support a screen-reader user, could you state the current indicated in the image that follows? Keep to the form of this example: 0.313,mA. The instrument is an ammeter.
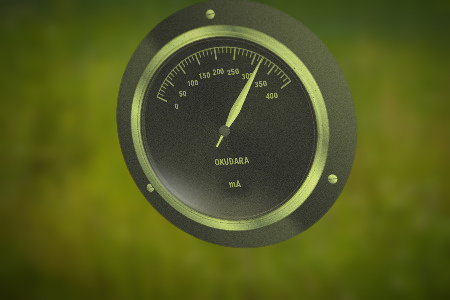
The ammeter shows 320,mA
